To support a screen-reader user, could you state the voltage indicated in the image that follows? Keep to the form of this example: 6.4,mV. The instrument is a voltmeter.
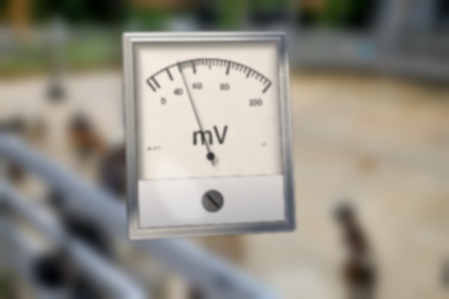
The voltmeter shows 50,mV
